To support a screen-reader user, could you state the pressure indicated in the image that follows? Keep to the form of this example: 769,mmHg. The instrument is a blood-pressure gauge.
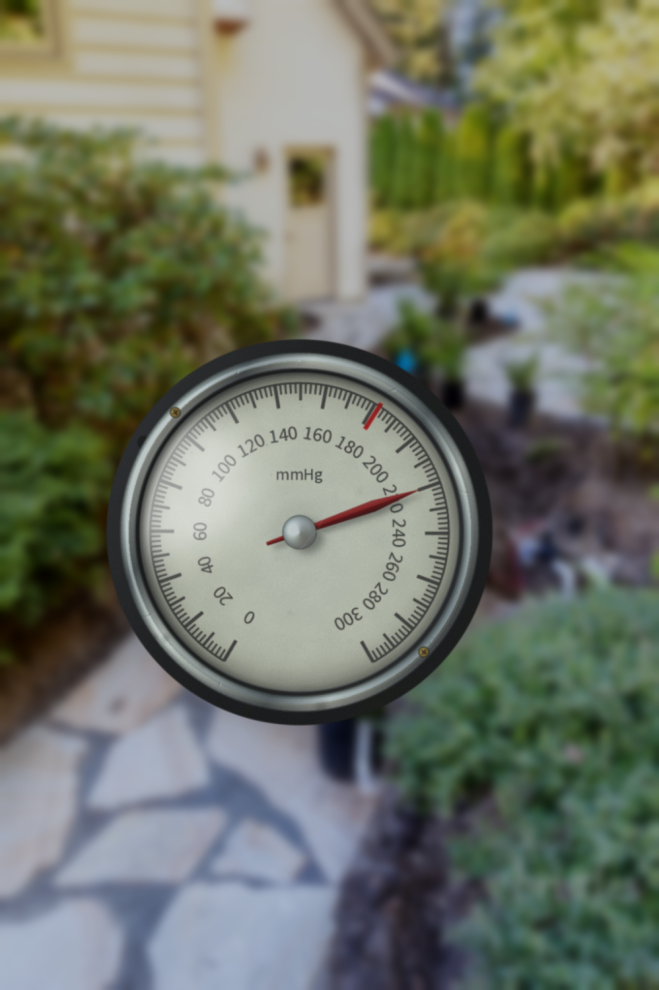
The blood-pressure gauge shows 220,mmHg
